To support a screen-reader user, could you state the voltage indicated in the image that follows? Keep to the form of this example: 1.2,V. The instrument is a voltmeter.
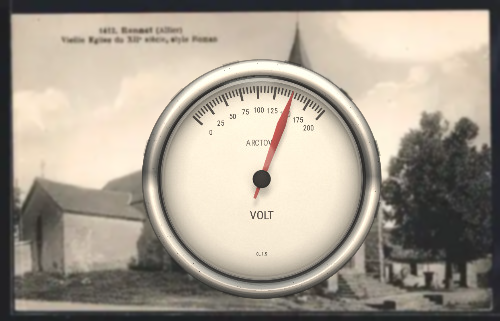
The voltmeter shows 150,V
